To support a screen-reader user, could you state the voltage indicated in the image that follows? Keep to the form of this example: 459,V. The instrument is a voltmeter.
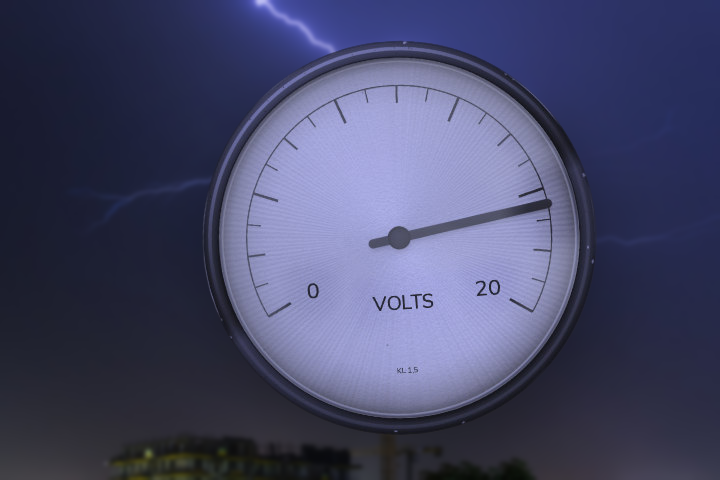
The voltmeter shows 16.5,V
